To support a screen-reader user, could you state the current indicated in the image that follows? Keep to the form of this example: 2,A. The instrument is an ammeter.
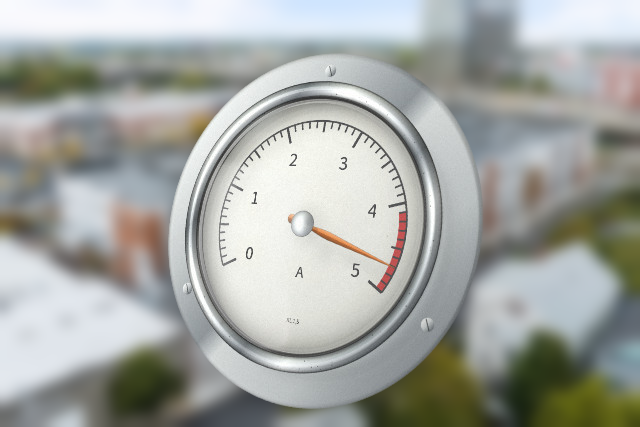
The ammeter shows 4.7,A
